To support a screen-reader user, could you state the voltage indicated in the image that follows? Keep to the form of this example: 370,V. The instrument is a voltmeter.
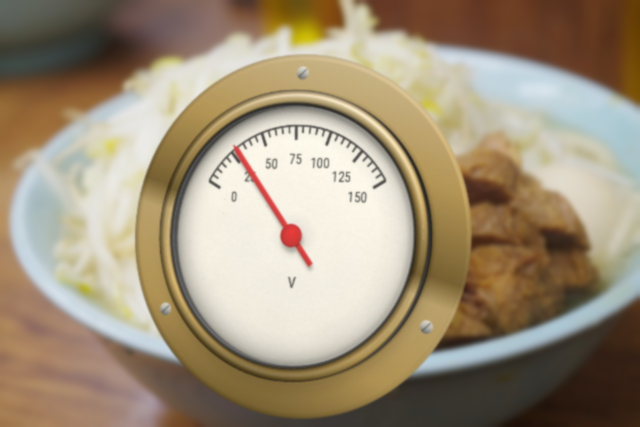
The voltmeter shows 30,V
